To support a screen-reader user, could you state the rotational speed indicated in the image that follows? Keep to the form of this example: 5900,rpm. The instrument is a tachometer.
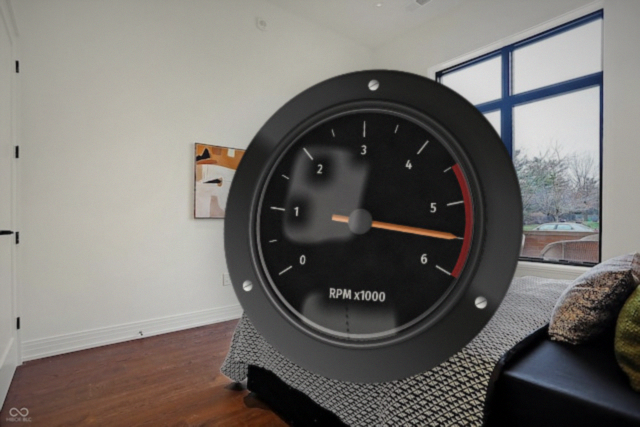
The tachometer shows 5500,rpm
